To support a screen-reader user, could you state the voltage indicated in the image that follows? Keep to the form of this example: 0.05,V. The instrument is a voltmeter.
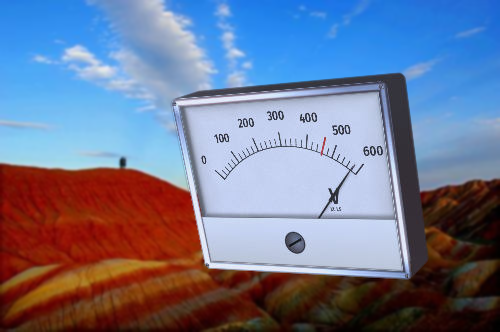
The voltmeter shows 580,V
